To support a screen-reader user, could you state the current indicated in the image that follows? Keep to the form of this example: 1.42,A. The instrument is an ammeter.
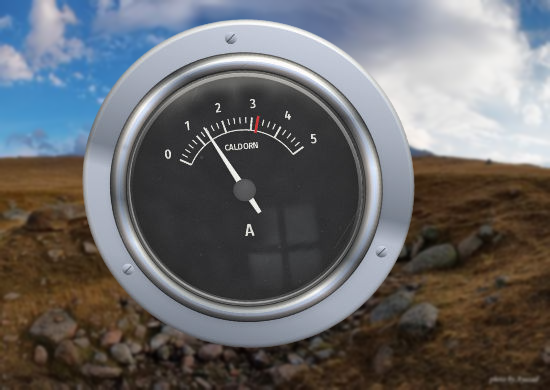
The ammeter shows 1.4,A
